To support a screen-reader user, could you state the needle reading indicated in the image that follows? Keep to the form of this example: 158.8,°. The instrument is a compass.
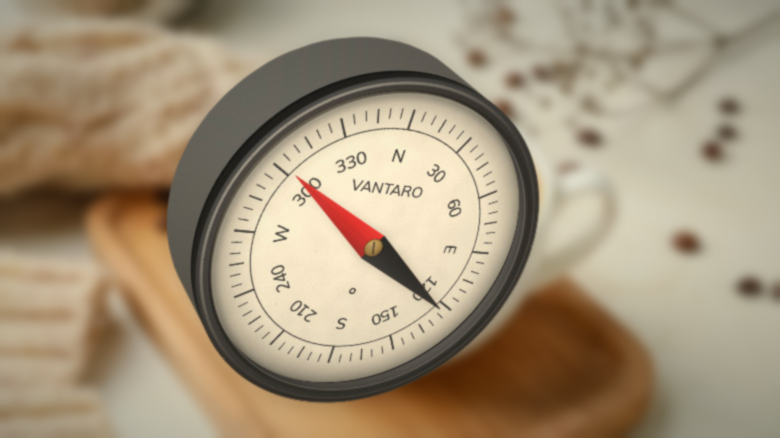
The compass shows 302.5,°
